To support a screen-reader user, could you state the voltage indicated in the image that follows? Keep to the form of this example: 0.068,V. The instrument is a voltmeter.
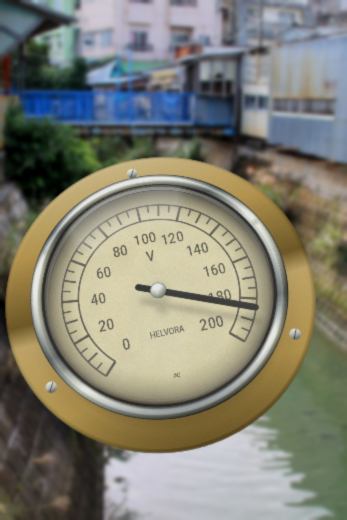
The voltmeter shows 185,V
